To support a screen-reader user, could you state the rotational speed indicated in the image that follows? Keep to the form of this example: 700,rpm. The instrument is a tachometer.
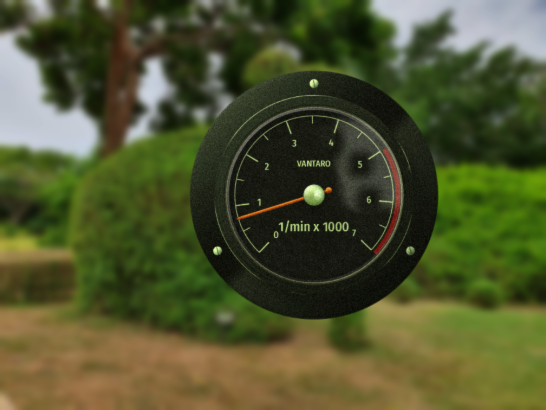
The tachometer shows 750,rpm
